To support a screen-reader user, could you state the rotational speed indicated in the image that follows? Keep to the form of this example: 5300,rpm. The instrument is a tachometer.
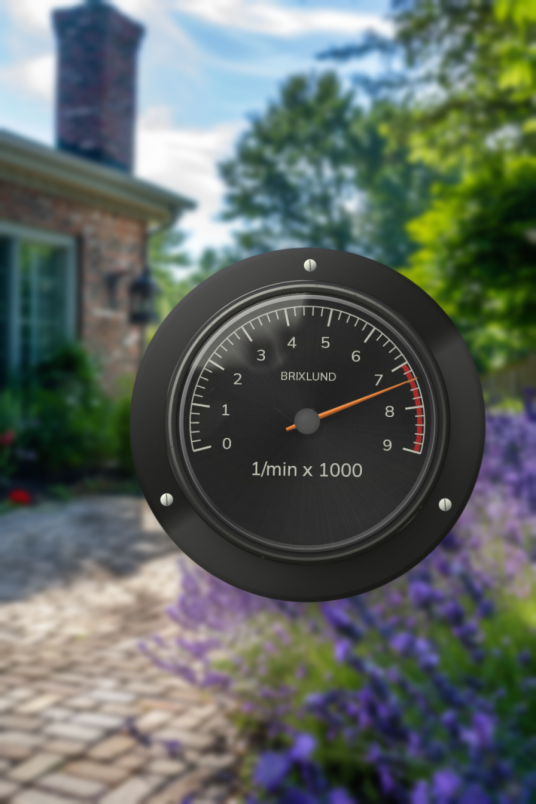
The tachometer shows 7400,rpm
